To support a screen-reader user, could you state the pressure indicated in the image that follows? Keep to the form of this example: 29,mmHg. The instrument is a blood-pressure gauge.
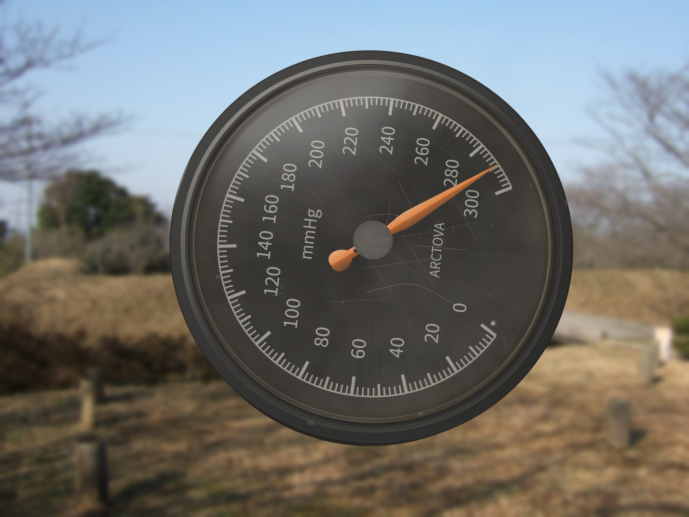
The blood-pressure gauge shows 290,mmHg
